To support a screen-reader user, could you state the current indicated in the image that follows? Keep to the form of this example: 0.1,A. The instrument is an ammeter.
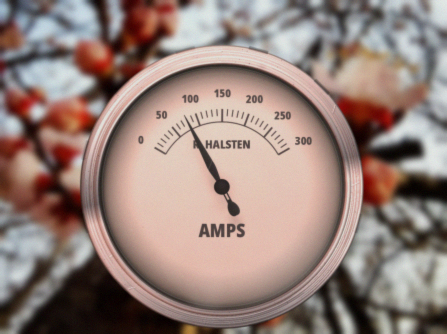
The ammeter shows 80,A
